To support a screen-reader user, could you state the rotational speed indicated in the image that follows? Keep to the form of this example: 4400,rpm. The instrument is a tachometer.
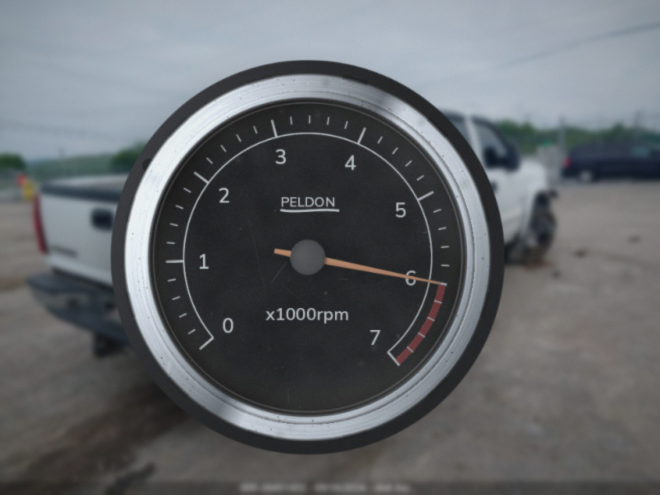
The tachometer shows 6000,rpm
